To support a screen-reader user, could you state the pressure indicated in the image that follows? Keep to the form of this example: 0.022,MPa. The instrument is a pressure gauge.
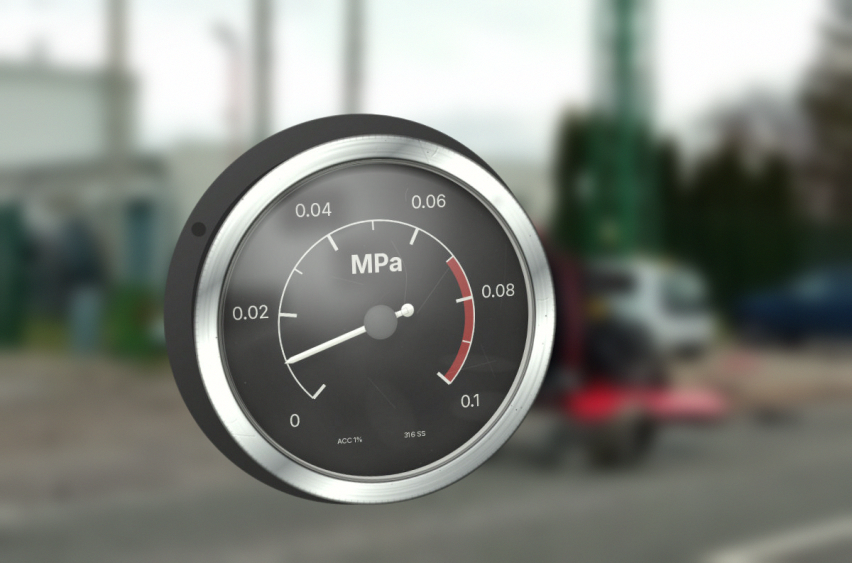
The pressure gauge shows 0.01,MPa
